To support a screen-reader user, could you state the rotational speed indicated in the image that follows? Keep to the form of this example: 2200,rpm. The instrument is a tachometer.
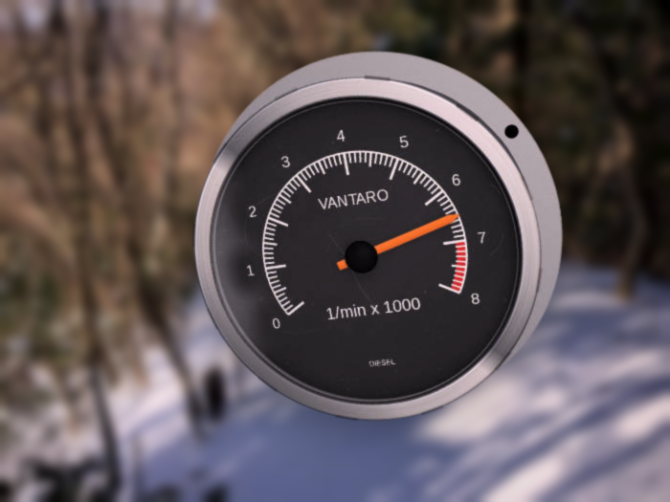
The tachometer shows 6500,rpm
